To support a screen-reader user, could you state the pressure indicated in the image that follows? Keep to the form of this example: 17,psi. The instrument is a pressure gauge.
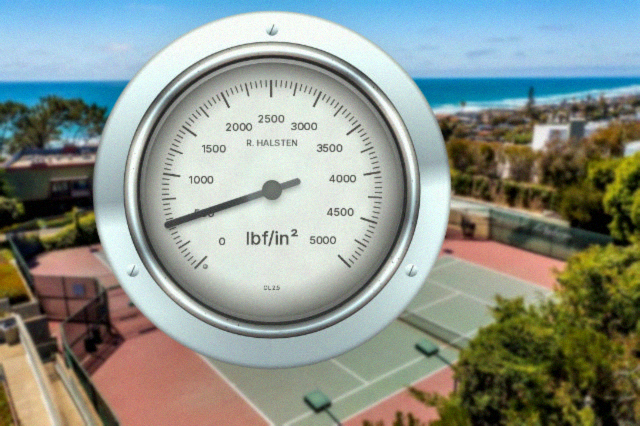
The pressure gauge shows 500,psi
